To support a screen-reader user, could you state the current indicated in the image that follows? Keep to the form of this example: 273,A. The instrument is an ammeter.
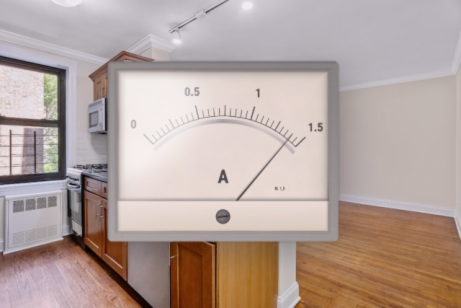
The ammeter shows 1.4,A
